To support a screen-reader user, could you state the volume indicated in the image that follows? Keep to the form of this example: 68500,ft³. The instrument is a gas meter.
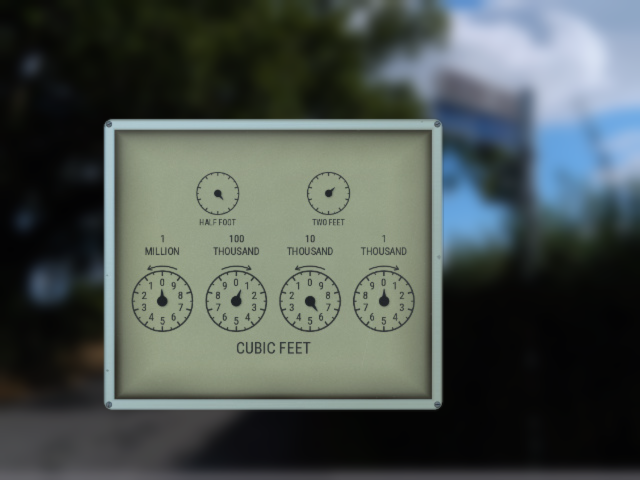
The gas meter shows 6000,ft³
